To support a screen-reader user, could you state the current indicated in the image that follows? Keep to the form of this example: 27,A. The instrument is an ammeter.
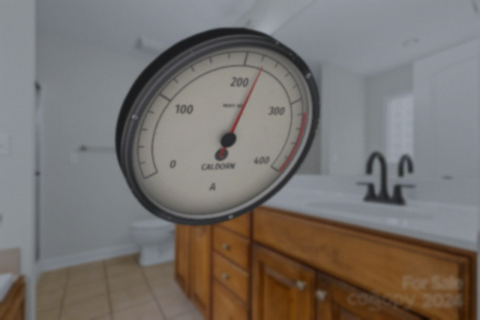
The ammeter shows 220,A
